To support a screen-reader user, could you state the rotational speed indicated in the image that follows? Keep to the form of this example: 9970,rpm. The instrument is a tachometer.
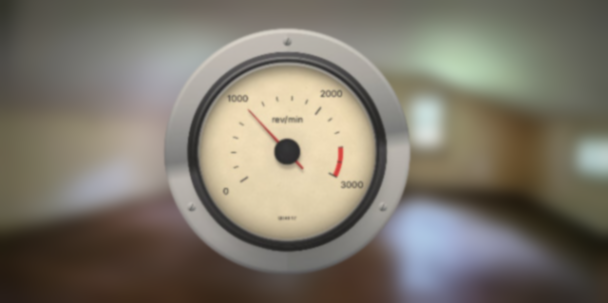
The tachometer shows 1000,rpm
